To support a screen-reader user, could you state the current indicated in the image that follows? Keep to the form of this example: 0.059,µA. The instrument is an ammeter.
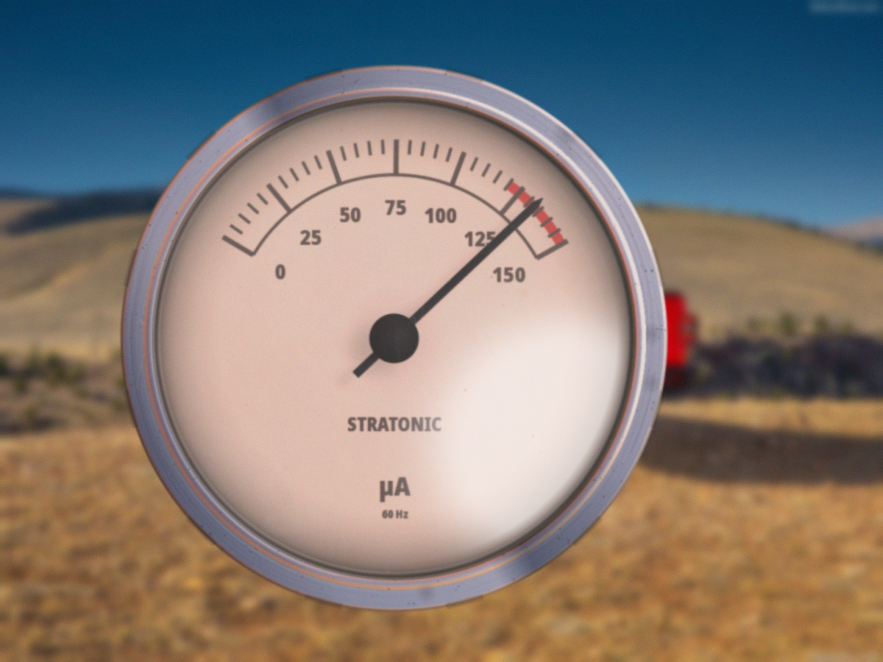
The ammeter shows 132.5,µA
